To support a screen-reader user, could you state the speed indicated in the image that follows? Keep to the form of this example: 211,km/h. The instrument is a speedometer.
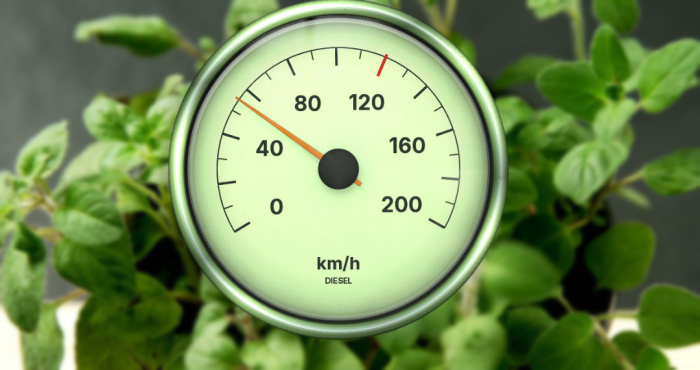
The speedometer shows 55,km/h
